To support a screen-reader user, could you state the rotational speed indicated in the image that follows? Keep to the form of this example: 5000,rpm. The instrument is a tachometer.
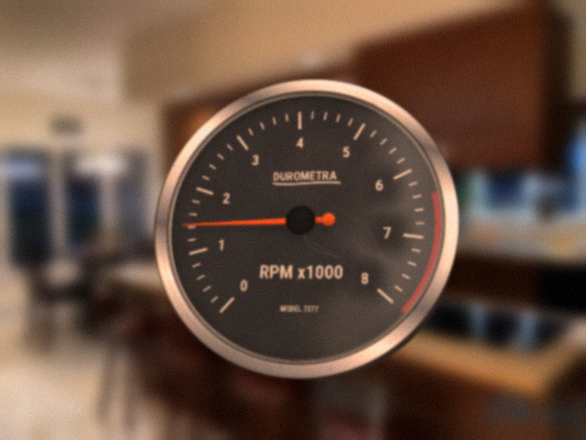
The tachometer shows 1400,rpm
